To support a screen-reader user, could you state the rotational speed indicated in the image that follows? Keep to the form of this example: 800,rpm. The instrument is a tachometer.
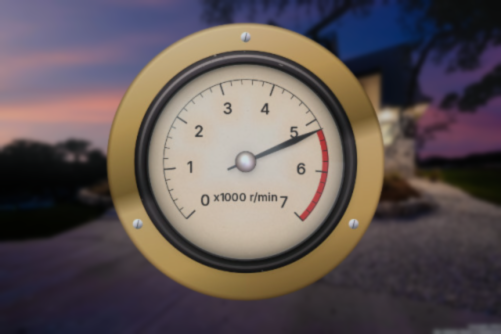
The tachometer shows 5200,rpm
